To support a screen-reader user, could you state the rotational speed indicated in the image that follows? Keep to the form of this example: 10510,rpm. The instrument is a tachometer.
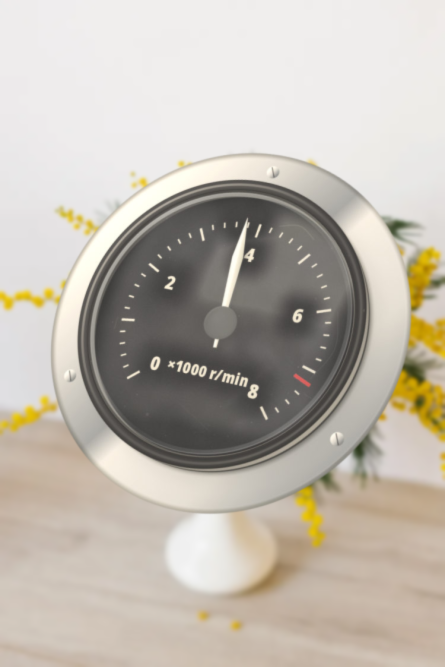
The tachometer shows 3800,rpm
